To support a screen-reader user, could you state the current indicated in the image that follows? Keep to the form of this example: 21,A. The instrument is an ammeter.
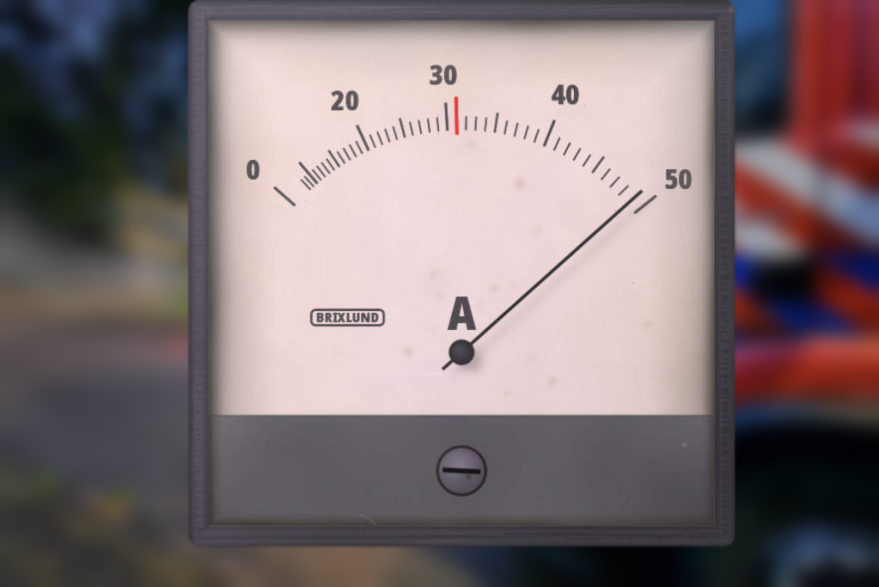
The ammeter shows 49,A
